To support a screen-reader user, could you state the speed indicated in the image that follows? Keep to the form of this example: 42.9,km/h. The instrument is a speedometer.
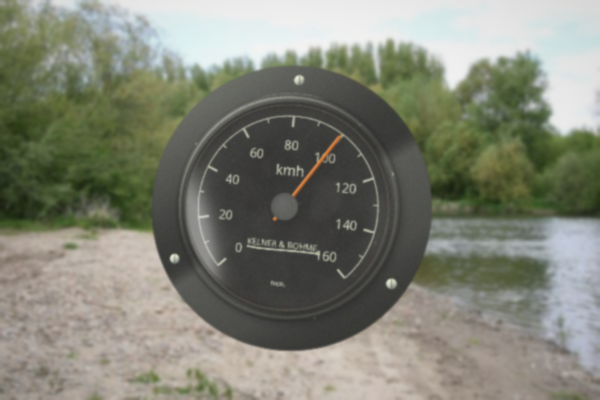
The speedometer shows 100,km/h
